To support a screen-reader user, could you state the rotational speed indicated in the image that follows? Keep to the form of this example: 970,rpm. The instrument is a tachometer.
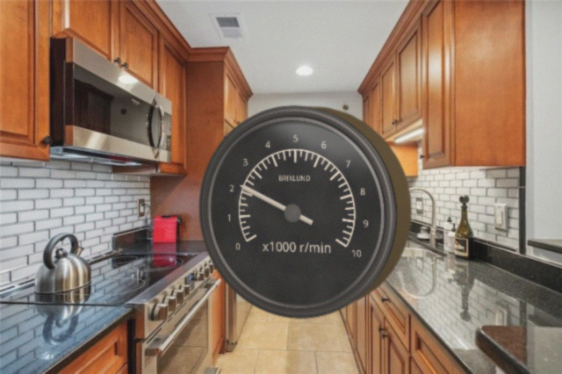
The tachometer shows 2250,rpm
